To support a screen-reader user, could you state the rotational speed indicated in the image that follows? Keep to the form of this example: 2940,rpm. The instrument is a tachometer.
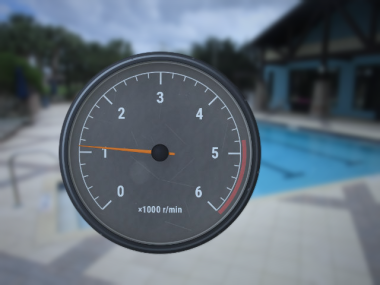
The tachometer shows 1100,rpm
